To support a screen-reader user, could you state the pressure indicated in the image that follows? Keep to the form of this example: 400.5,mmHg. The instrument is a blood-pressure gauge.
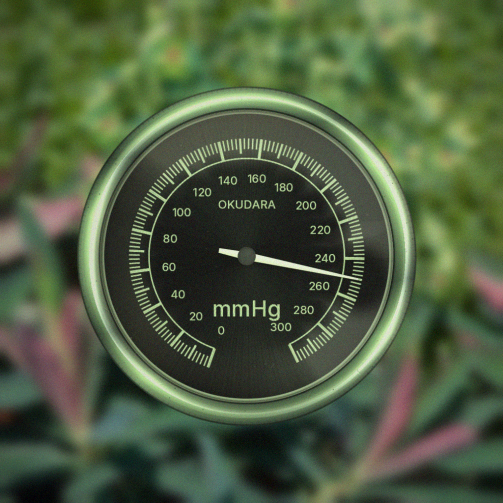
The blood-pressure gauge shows 250,mmHg
